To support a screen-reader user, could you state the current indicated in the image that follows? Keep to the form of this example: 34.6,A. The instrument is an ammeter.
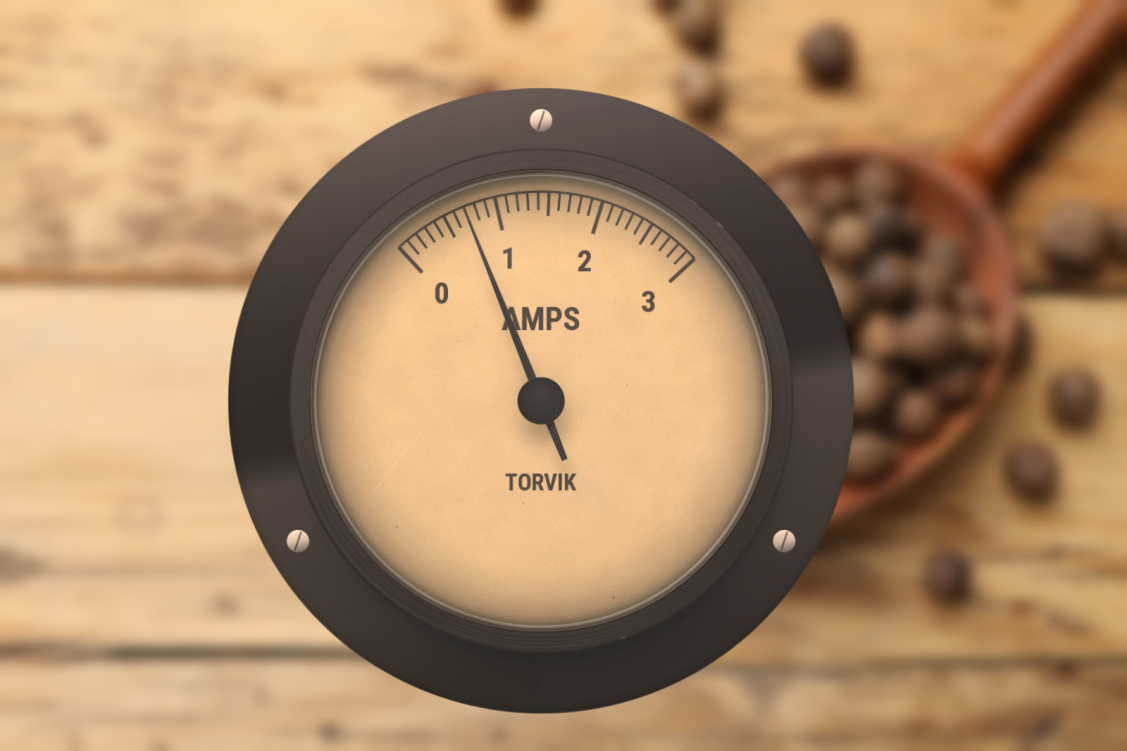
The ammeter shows 0.7,A
